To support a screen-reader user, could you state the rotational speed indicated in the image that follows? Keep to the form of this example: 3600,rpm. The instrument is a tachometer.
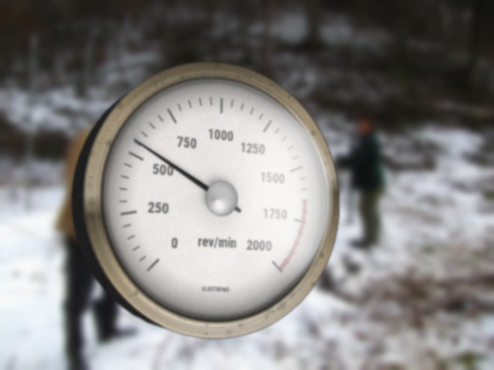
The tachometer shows 550,rpm
